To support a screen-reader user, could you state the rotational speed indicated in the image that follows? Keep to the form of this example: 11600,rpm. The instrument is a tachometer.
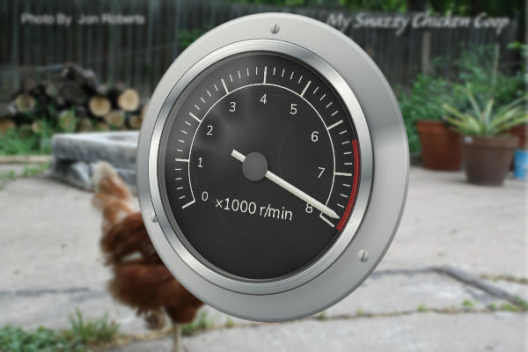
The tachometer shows 7800,rpm
